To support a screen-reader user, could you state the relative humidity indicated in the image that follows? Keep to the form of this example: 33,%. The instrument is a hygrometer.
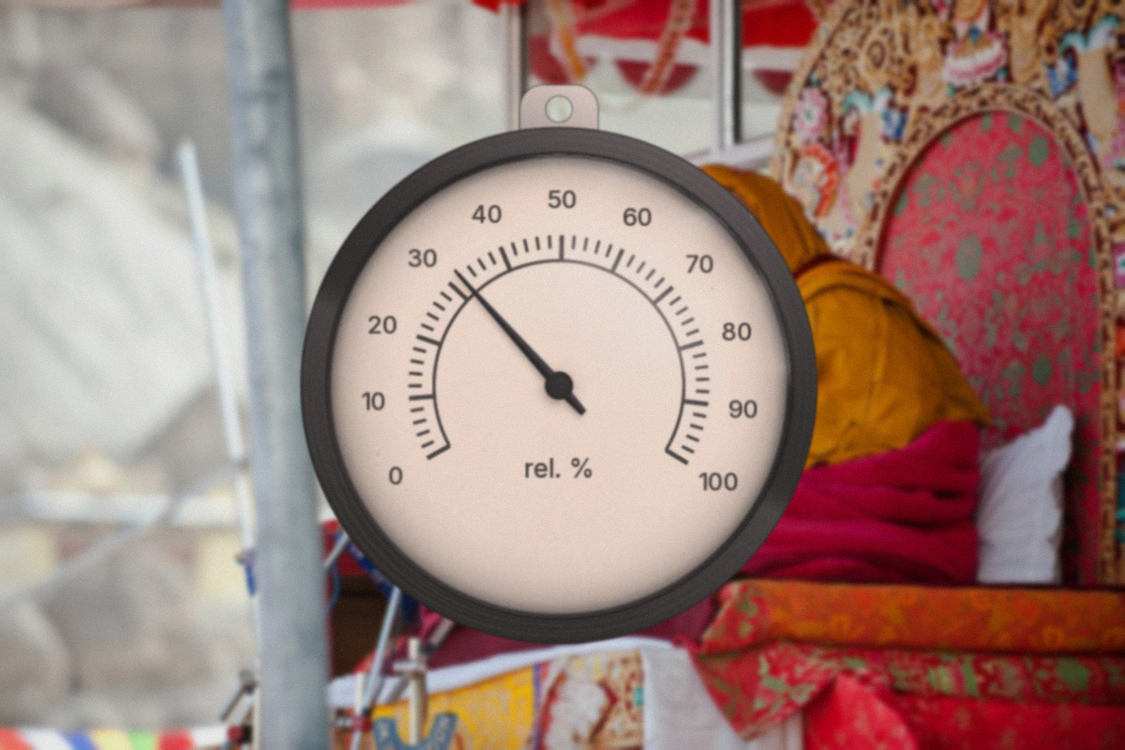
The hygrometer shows 32,%
